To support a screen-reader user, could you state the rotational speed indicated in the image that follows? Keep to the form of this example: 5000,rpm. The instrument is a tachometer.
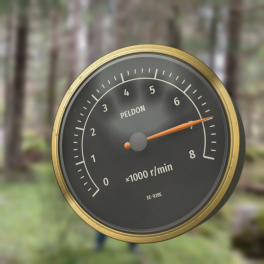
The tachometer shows 7000,rpm
